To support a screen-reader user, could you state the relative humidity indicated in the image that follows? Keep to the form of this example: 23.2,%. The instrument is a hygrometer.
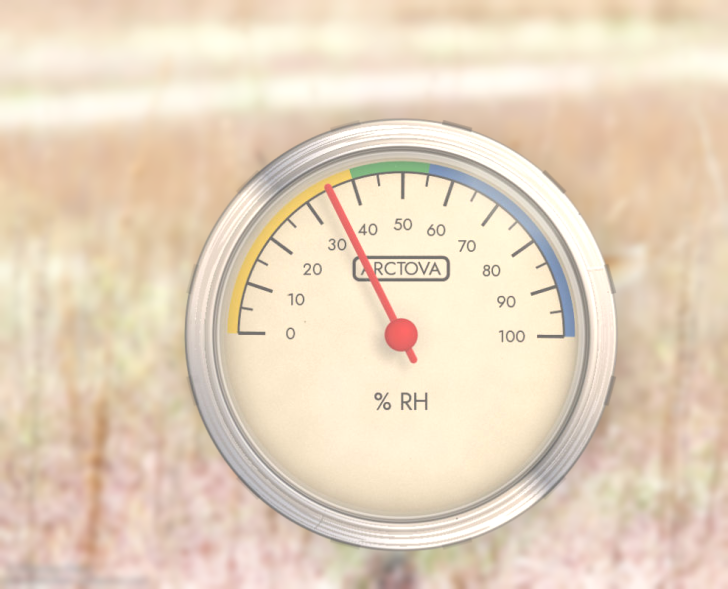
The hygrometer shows 35,%
